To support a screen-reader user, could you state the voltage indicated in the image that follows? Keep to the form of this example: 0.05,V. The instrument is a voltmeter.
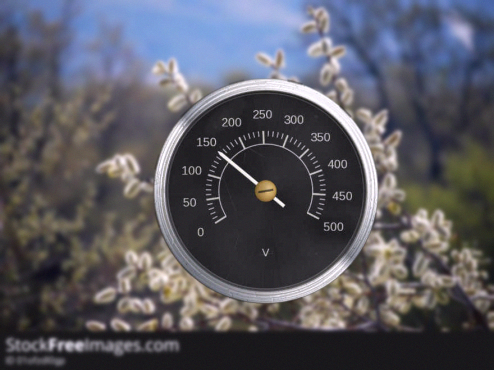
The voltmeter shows 150,V
